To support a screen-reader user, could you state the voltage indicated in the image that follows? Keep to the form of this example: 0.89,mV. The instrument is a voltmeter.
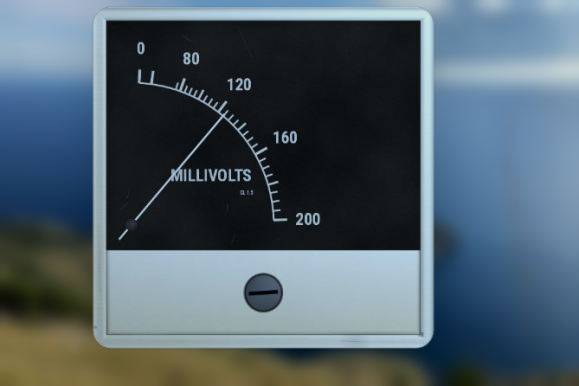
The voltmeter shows 125,mV
